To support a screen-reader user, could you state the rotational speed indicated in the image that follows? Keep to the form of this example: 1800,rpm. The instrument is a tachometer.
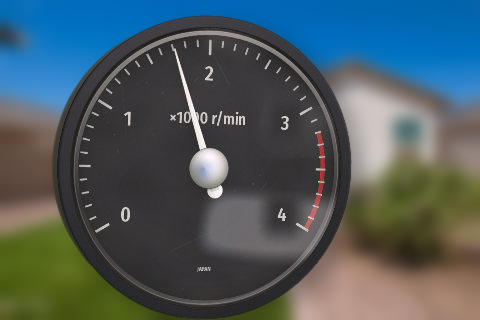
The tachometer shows 1700,rpm
